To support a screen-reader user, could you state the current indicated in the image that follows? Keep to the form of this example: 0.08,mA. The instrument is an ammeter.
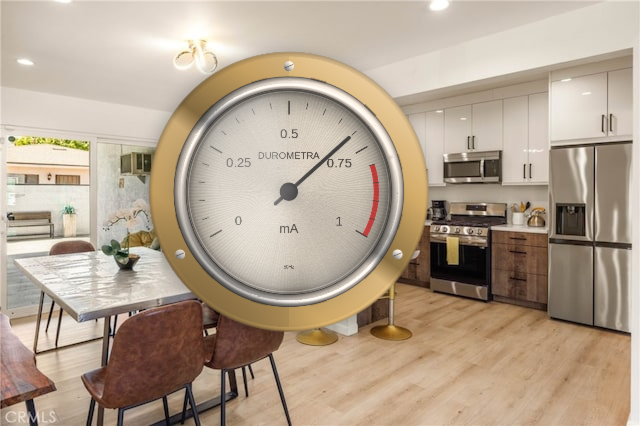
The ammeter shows 0.7,mA
